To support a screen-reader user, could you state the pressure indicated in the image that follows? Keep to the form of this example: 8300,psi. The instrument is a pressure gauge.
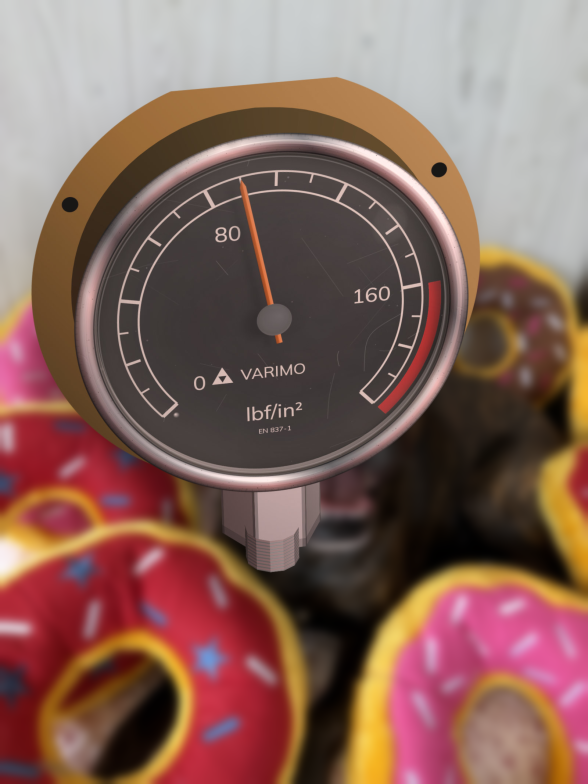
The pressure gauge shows 90,psi
